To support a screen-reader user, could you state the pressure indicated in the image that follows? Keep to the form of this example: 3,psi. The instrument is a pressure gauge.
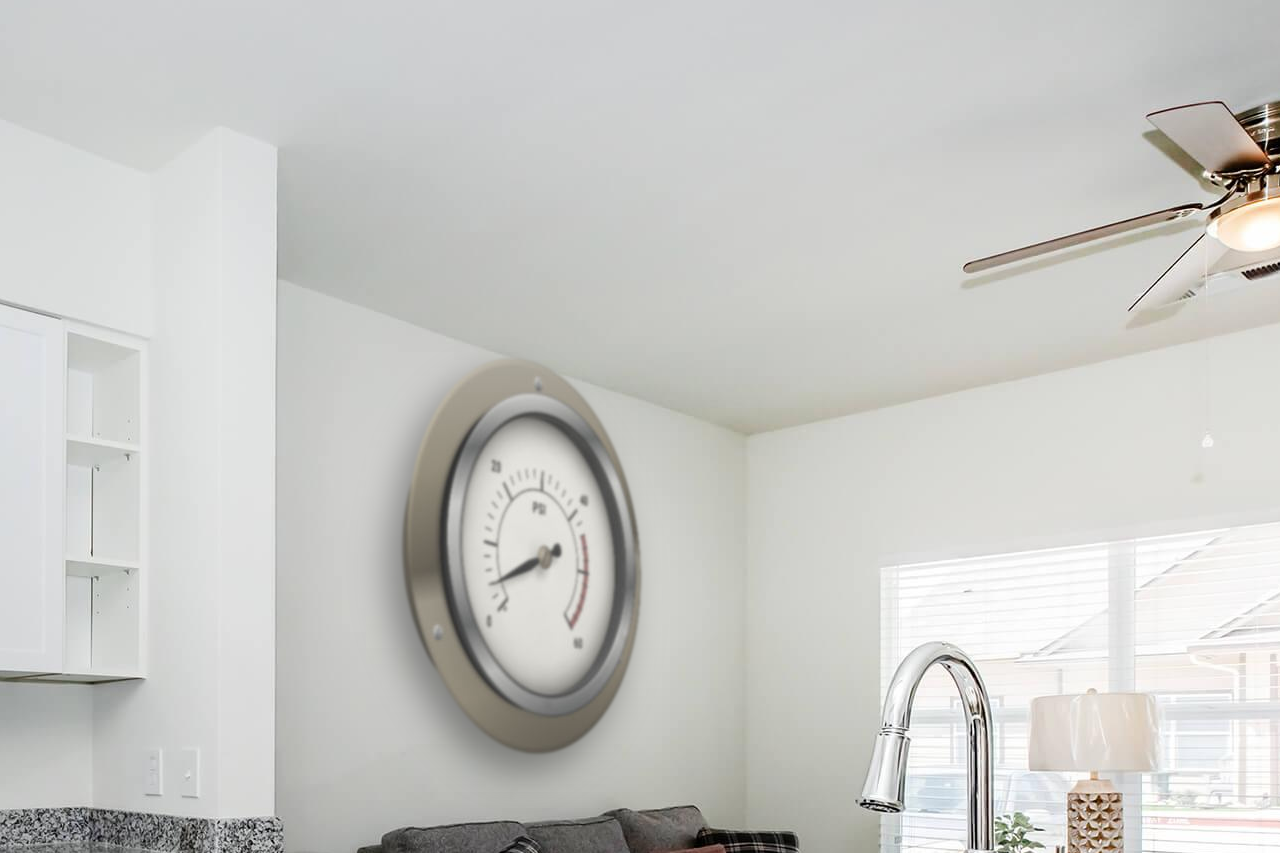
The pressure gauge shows 4,psi
